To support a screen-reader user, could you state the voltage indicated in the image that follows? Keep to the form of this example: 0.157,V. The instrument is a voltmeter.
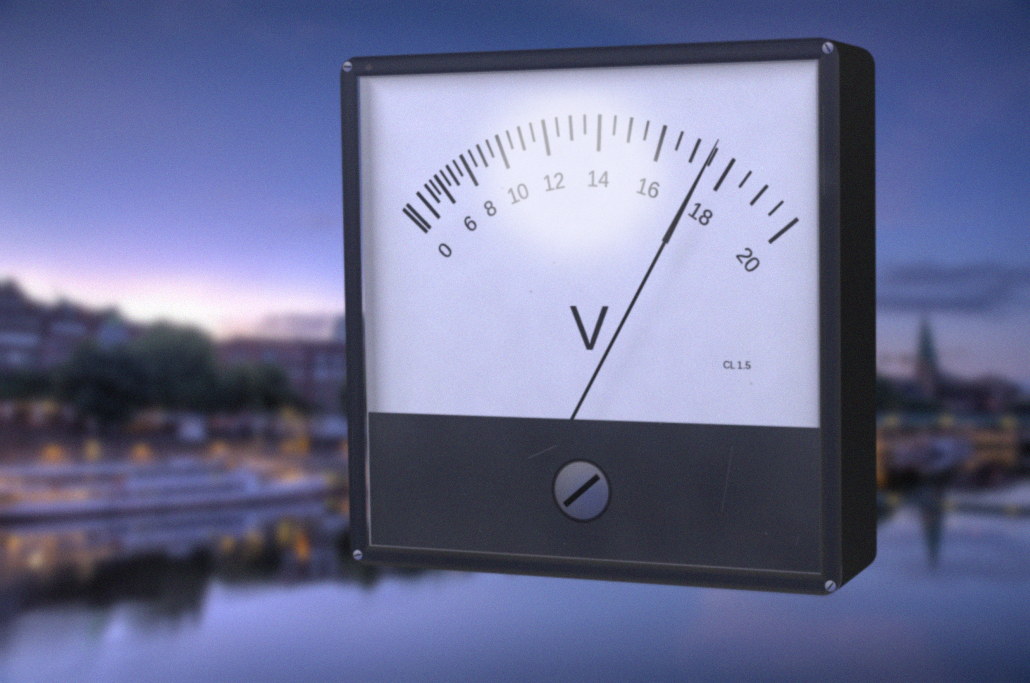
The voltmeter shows 17.5,V
